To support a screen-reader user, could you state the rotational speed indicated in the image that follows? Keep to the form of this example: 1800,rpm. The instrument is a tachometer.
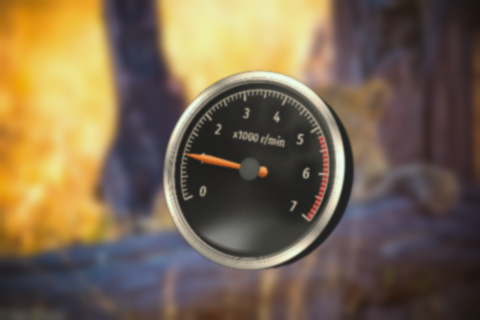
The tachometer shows 1000,rpm
